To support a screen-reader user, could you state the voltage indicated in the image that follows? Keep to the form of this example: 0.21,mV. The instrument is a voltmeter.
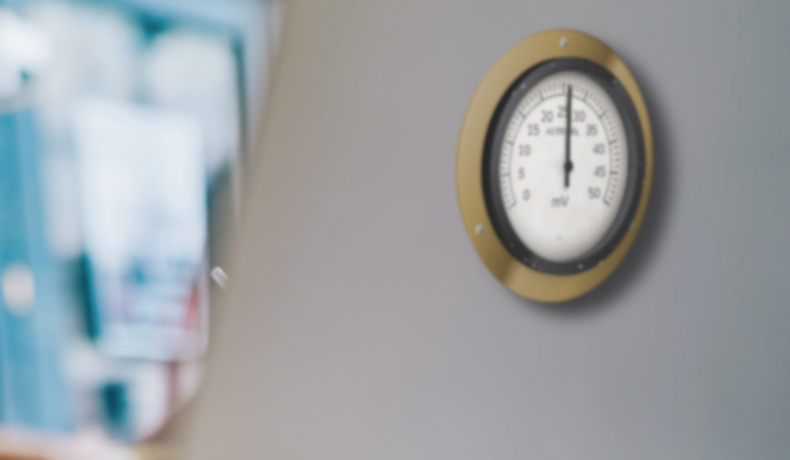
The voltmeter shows 25,mV
